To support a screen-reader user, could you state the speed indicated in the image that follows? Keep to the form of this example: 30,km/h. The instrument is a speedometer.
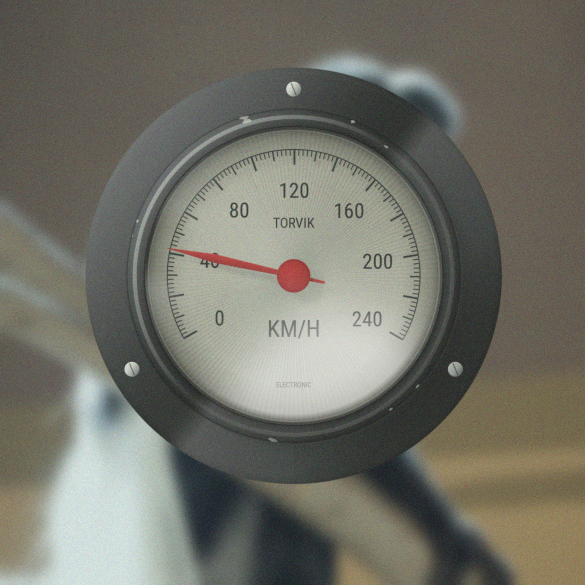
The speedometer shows 42,km/h
